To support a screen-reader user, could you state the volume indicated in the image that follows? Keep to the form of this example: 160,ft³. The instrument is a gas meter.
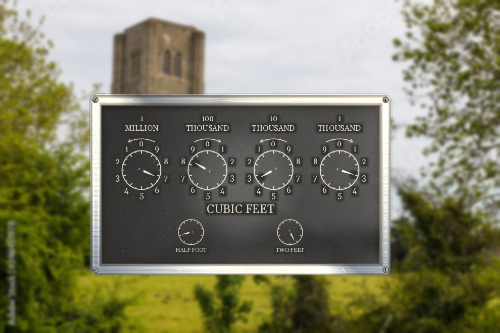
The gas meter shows 683300,ft³
